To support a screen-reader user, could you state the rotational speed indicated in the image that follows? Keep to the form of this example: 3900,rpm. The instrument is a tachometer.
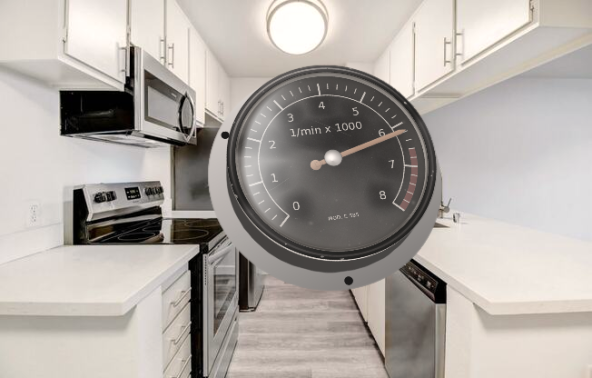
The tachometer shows 6200,rpm
